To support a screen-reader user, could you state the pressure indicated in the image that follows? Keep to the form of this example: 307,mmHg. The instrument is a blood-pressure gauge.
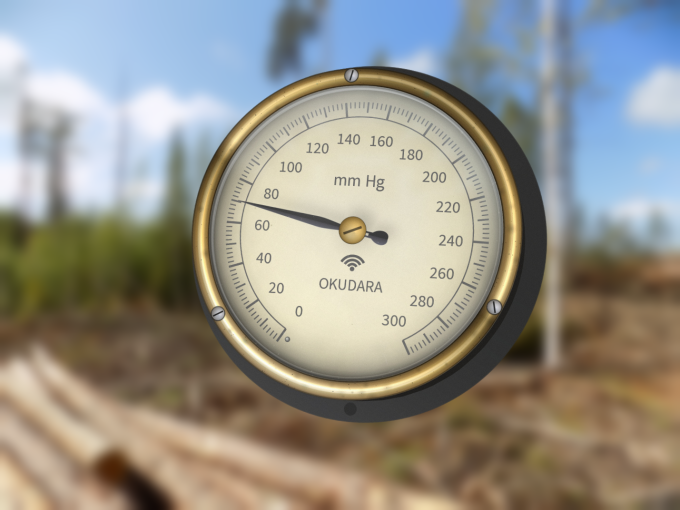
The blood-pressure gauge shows 70,mmHg
